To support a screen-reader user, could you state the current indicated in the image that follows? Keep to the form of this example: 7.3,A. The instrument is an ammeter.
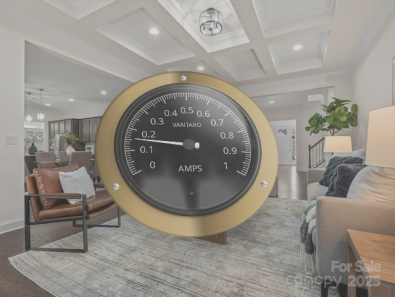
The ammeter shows 0.15,A
